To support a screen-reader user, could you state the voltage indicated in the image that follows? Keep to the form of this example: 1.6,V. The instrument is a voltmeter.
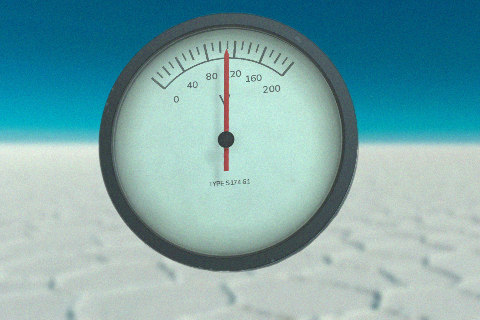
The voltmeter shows 110,V
